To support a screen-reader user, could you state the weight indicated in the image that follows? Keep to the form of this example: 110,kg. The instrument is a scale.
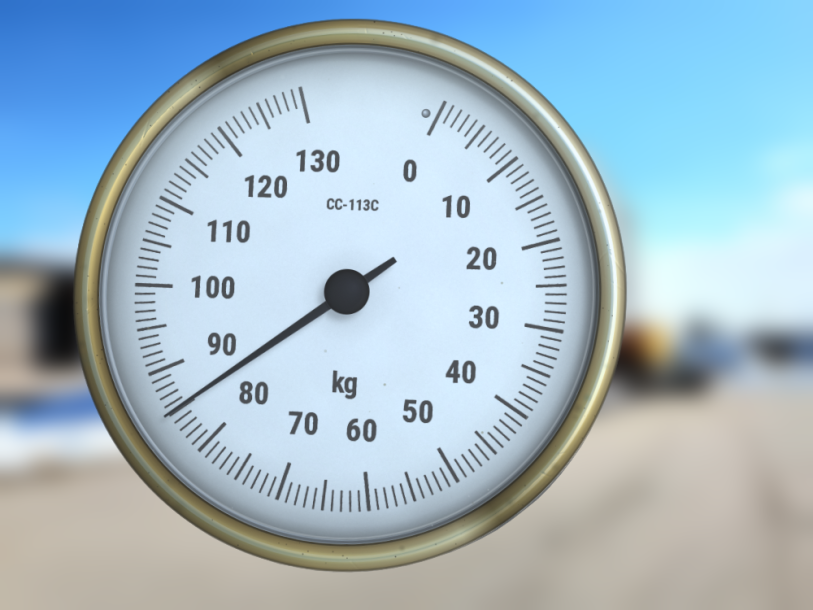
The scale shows 85,kg
